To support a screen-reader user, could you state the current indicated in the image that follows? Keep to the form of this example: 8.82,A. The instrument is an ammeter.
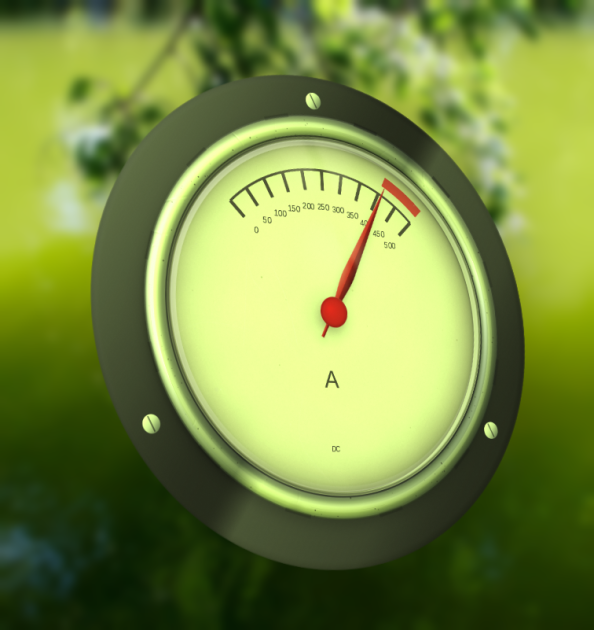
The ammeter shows 400,A
